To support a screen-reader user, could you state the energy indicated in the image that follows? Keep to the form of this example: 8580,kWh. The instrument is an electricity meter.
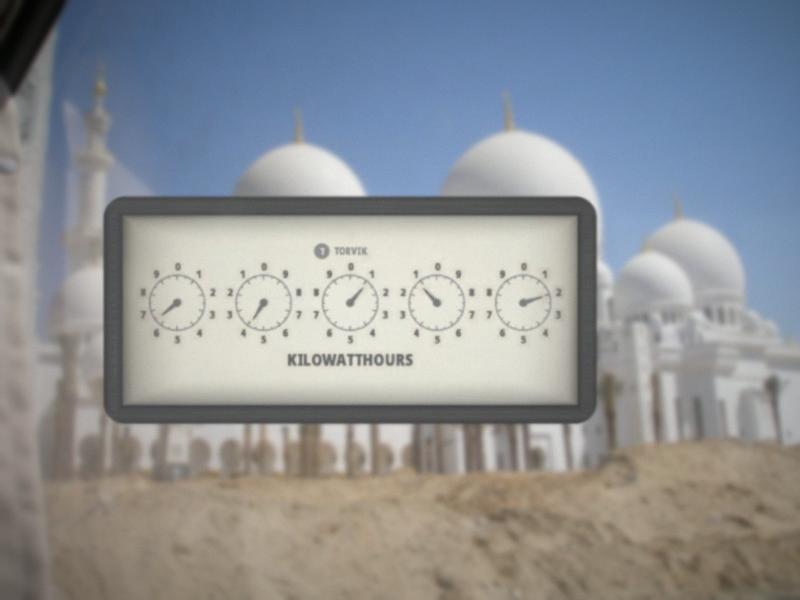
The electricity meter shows 64112,kWh
